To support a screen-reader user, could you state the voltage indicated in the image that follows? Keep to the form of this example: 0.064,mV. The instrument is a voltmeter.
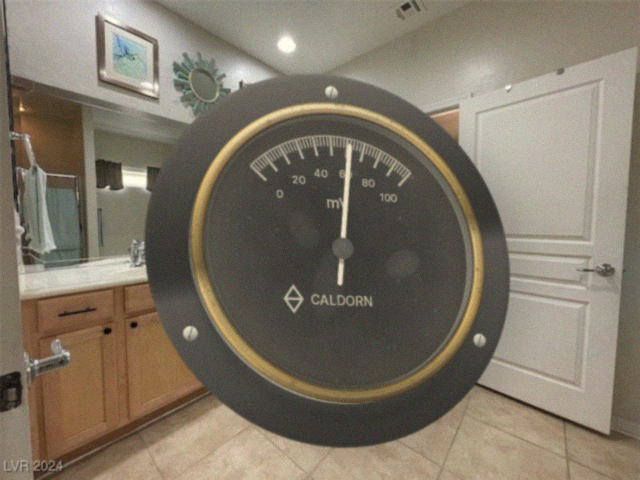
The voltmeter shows 60,mV
